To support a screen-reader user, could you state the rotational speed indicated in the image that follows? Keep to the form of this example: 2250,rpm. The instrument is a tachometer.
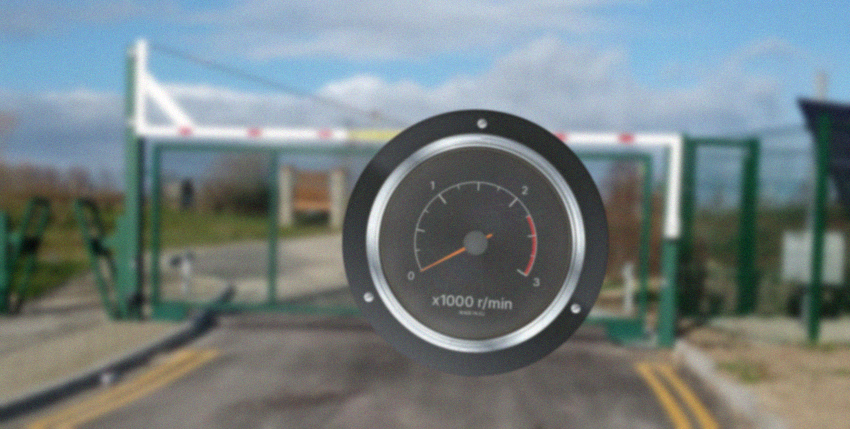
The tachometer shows 0,rpm
